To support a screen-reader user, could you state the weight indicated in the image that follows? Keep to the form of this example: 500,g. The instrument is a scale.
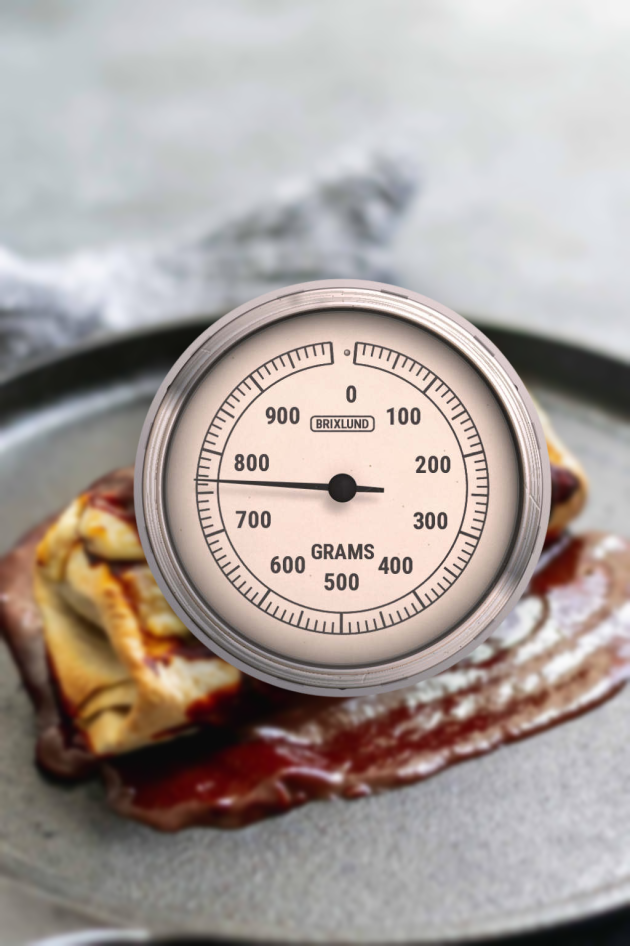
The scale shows 765,g
